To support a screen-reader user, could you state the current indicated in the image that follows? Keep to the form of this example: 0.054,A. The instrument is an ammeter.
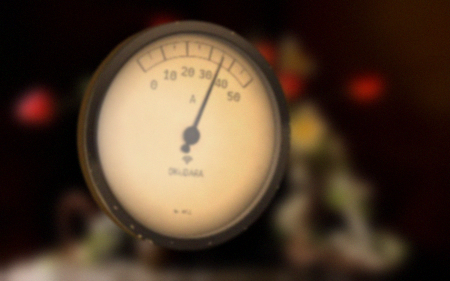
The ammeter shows 35,A
